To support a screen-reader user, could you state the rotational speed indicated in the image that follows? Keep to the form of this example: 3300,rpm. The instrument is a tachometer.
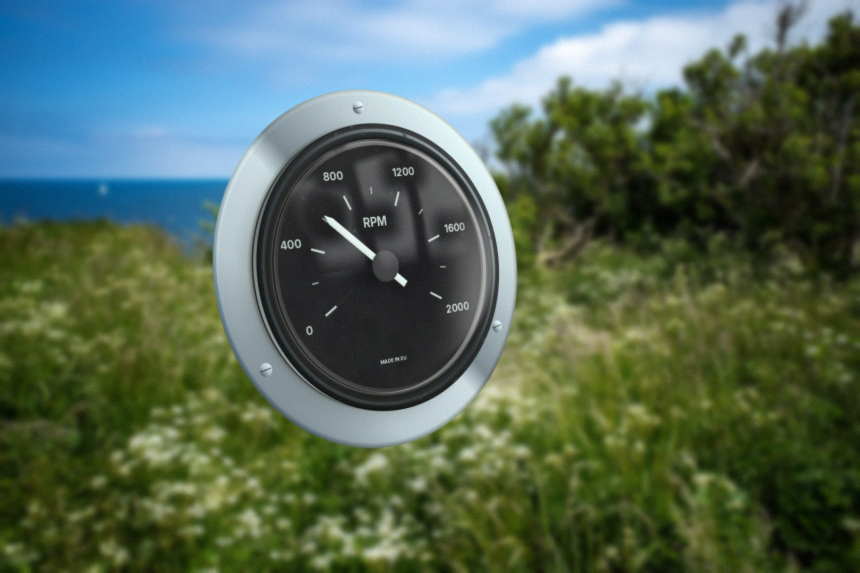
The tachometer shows 600,rpm
